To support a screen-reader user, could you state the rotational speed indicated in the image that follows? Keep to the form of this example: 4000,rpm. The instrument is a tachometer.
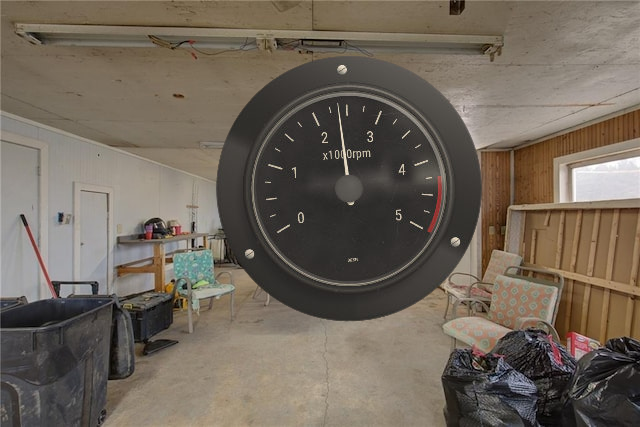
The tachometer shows 2375,rpm
